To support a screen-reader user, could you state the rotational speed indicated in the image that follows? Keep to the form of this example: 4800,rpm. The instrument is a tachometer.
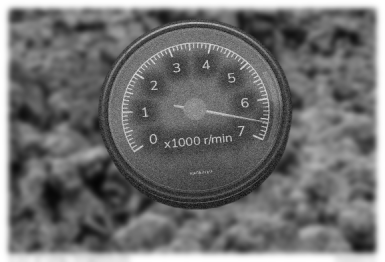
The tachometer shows 6600,rpm
